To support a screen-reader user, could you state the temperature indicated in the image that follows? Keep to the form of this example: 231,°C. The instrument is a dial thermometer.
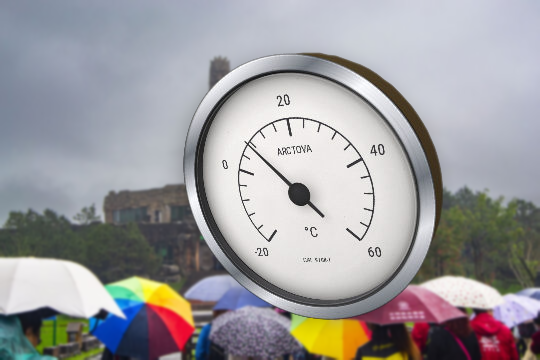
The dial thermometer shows 8,°C
